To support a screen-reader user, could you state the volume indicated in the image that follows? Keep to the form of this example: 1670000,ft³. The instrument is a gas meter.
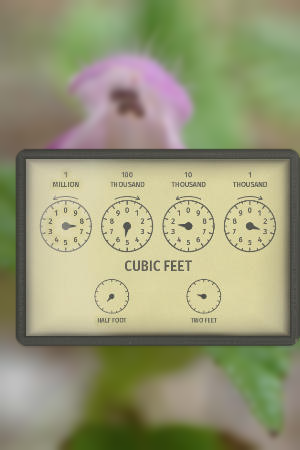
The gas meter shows 752300,ft³
